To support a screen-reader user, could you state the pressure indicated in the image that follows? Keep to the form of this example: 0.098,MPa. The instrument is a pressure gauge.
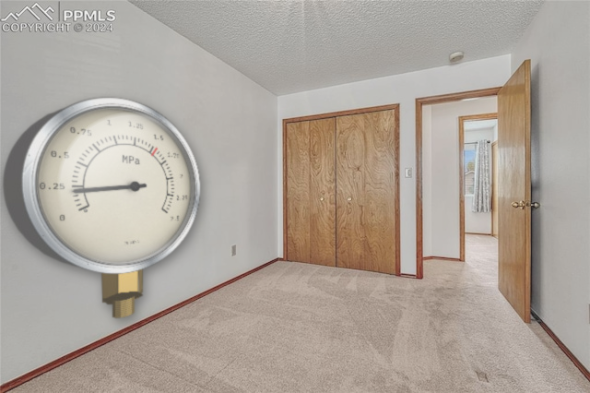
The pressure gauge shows 0.2,MPa
